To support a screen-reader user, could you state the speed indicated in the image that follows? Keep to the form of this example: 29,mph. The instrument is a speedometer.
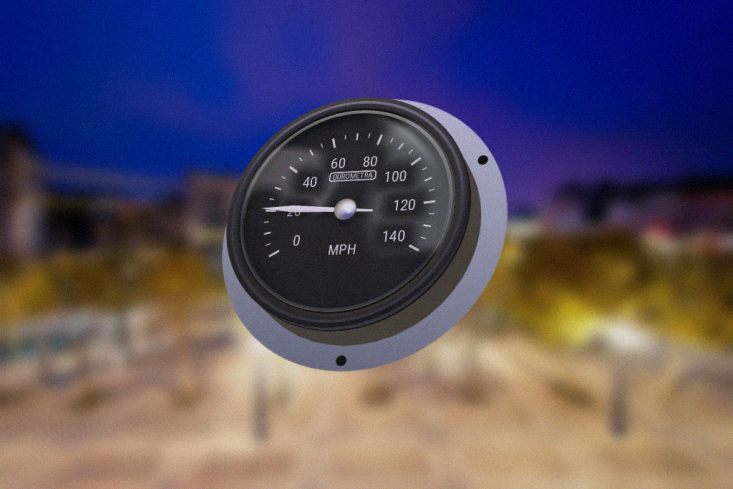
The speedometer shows 20,mph
